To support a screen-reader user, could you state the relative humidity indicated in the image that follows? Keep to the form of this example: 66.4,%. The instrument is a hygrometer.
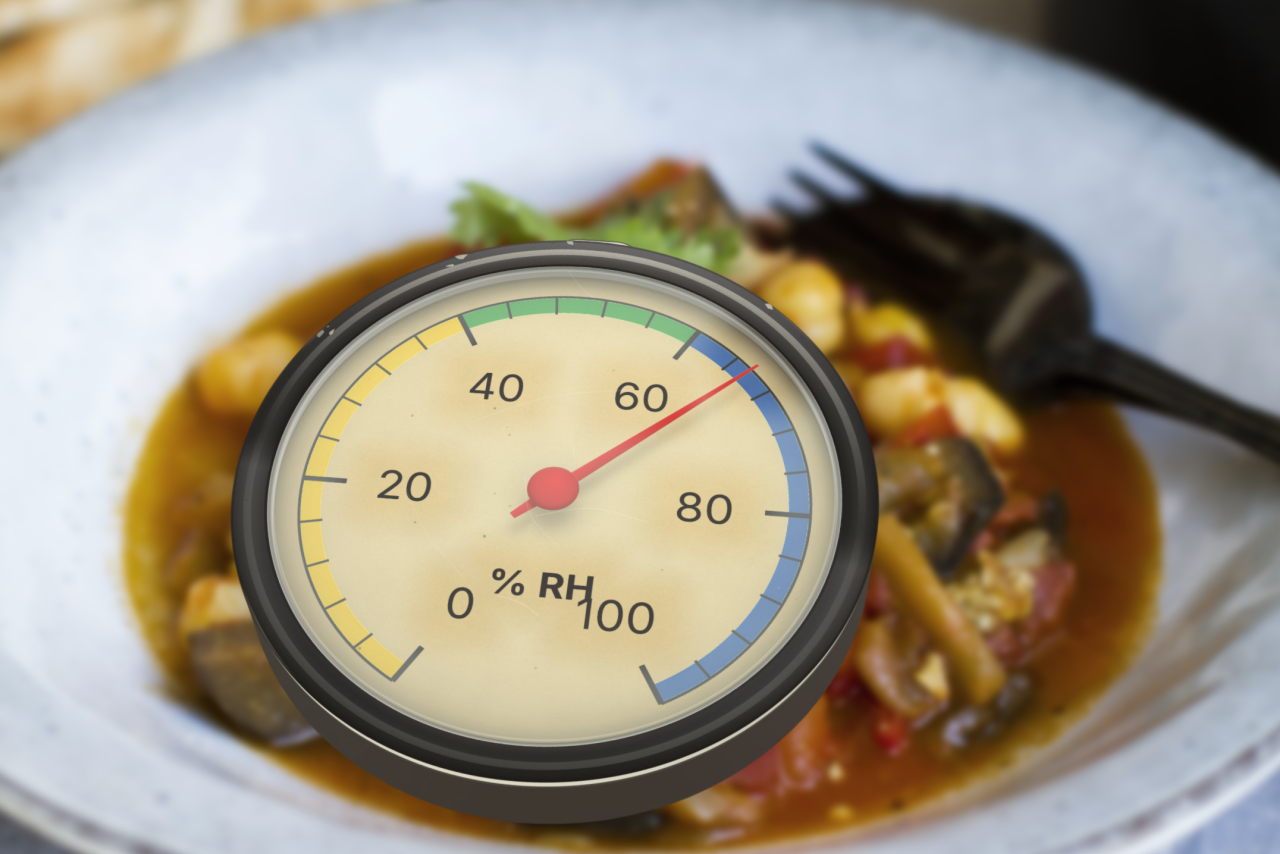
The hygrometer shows 66,%
